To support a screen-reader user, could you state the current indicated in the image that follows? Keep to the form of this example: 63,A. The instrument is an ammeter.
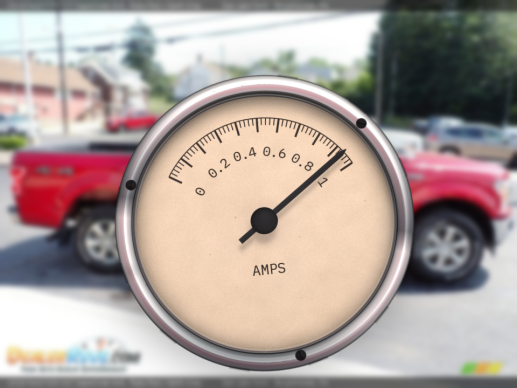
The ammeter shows 0.94,A
